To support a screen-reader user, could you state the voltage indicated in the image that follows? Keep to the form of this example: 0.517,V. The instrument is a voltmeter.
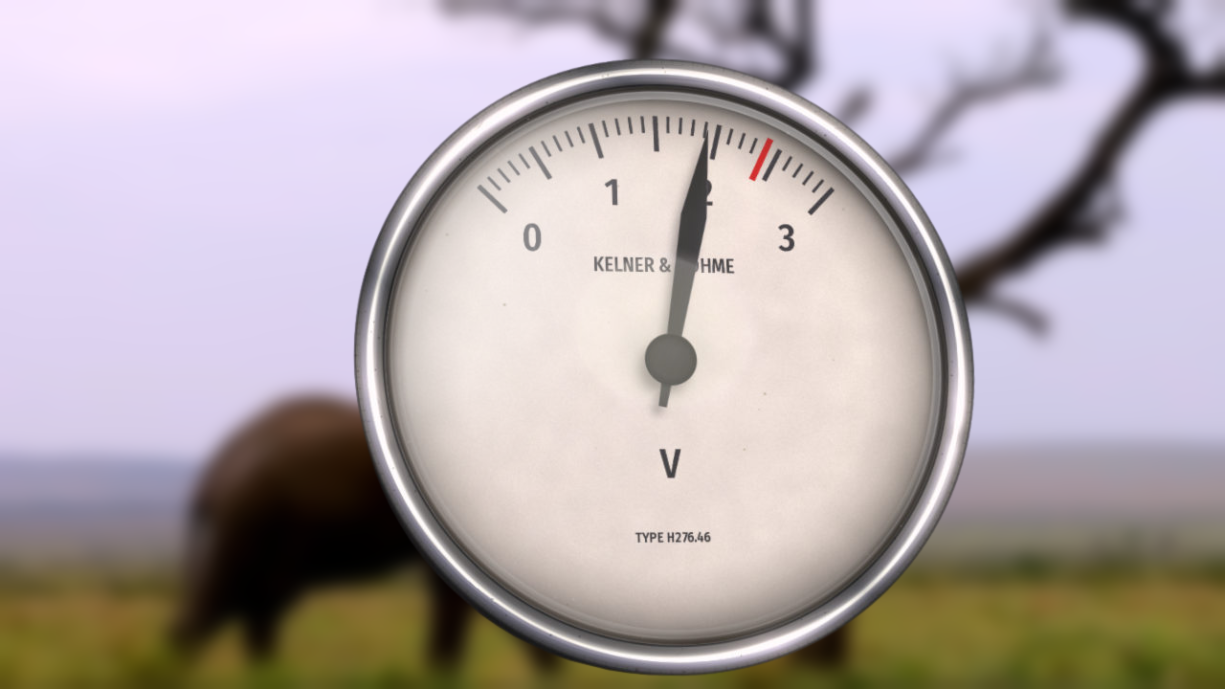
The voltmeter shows 1.9,V
